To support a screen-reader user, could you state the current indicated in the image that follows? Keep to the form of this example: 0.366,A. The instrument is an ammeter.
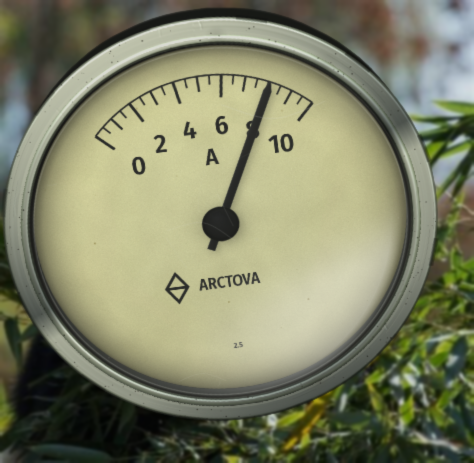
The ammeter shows 8,A
